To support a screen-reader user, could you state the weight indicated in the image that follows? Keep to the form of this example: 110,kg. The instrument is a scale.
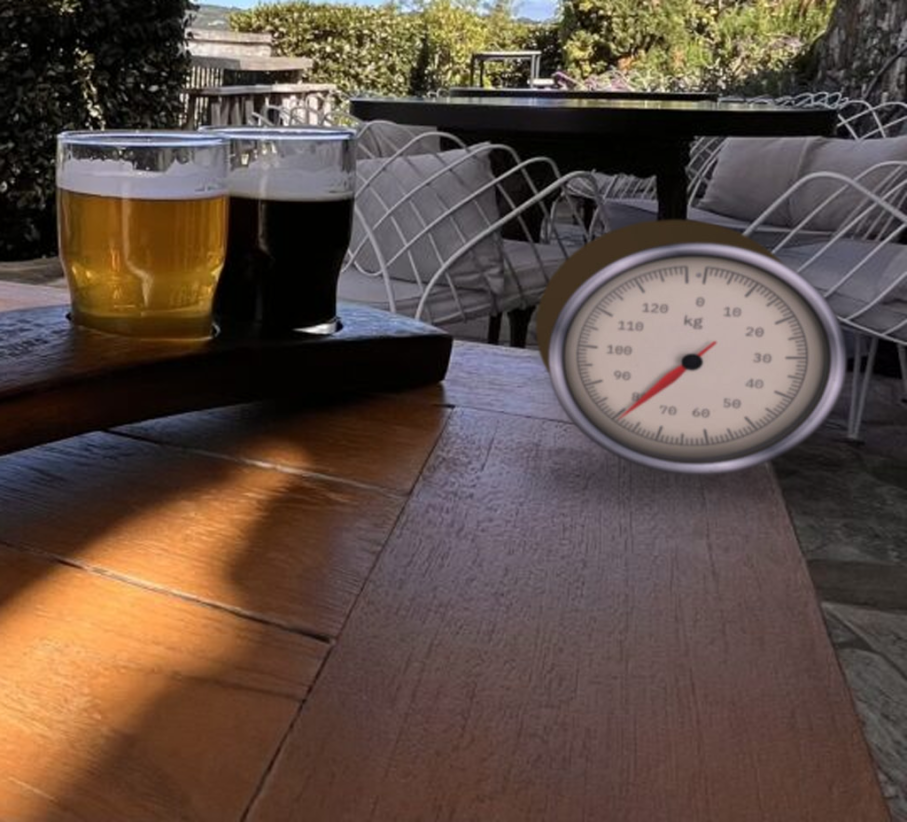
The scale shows 80,kg
